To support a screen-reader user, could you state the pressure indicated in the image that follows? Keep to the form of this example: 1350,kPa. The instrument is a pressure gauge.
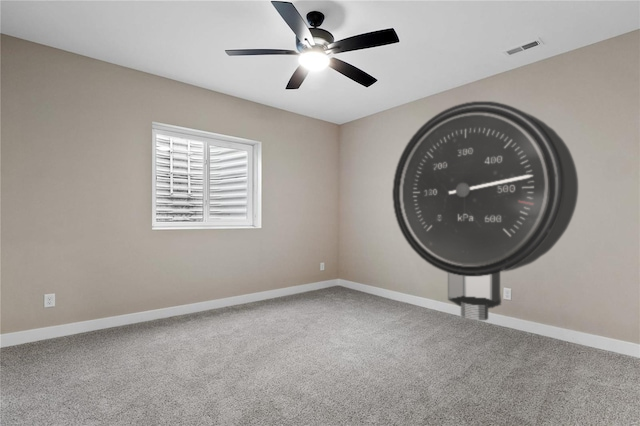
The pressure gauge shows 480,kPa
